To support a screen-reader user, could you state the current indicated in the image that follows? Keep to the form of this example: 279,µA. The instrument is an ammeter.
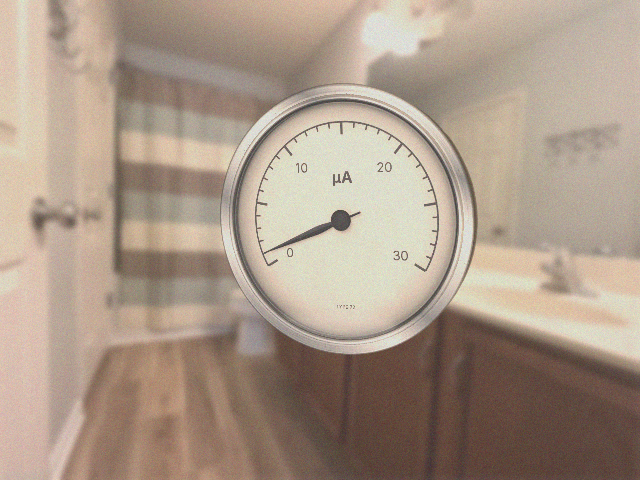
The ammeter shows 1,µA
